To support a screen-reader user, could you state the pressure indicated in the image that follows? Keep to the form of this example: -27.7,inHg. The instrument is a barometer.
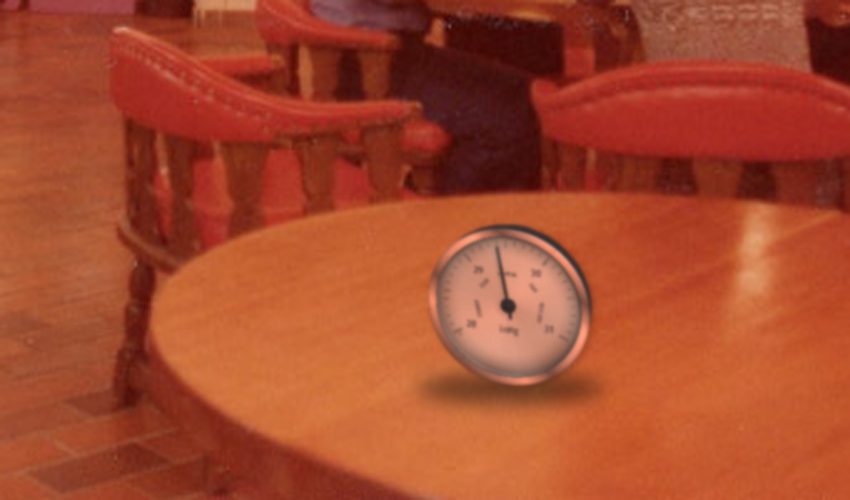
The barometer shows 29.4,inHg
